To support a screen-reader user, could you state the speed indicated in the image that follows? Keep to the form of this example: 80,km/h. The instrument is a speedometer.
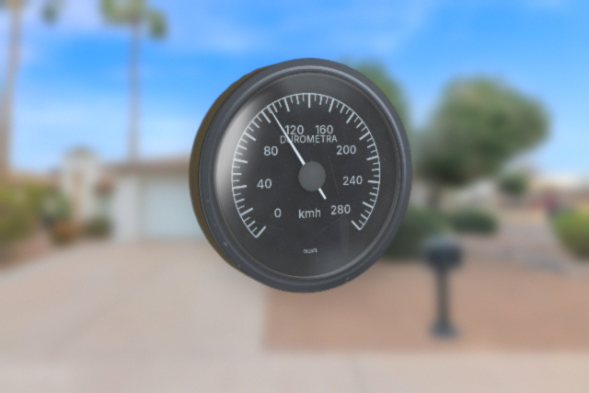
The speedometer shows 105,km/h
